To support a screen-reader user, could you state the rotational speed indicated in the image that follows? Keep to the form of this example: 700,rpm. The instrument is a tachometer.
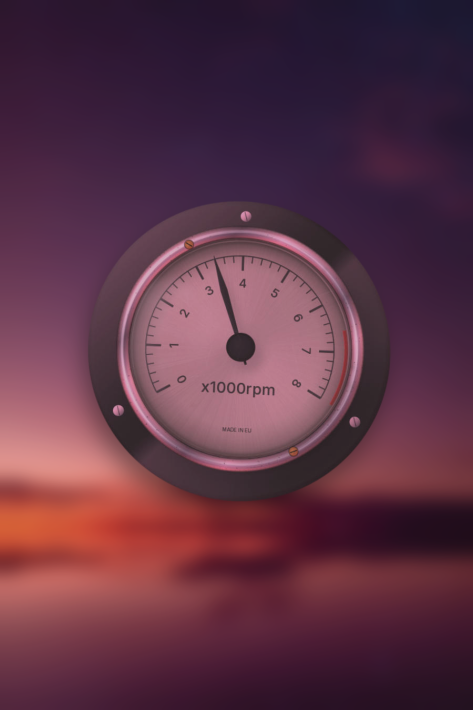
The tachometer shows 3400,rpm
